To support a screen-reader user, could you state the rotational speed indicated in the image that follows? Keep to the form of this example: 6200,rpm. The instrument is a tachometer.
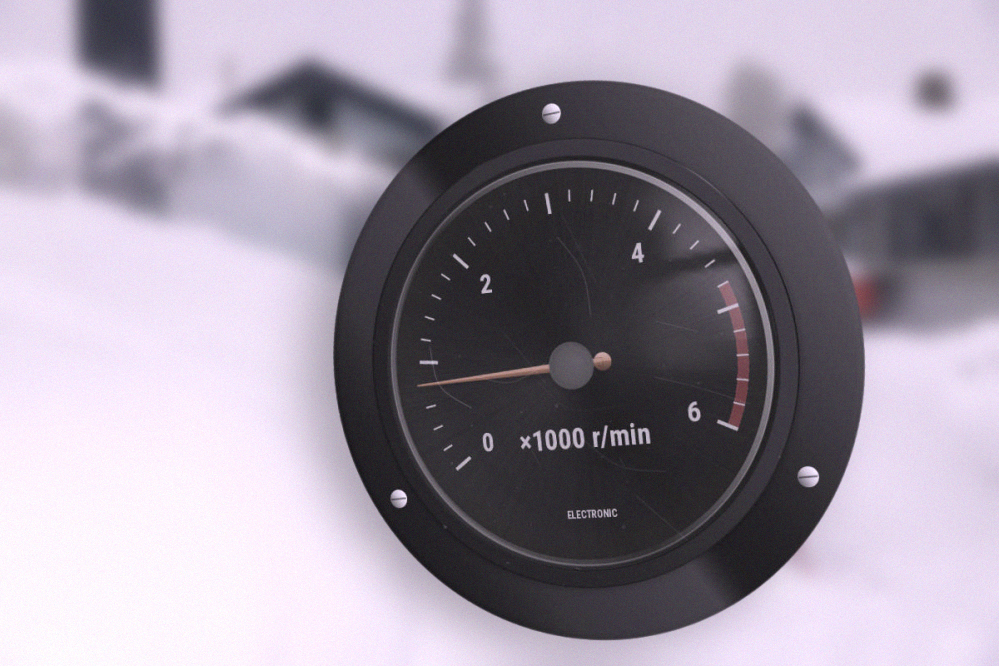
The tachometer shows 800,rpm
